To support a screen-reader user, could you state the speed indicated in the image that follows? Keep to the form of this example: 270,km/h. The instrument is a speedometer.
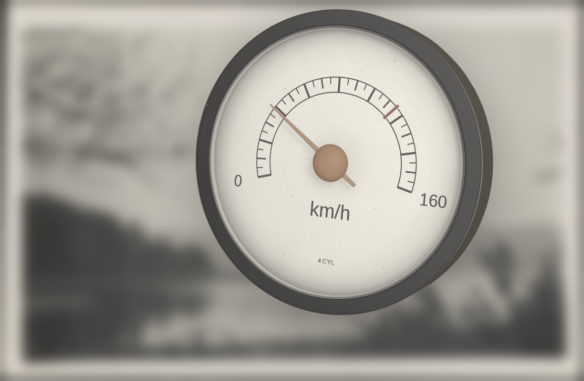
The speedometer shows 40,km/h
